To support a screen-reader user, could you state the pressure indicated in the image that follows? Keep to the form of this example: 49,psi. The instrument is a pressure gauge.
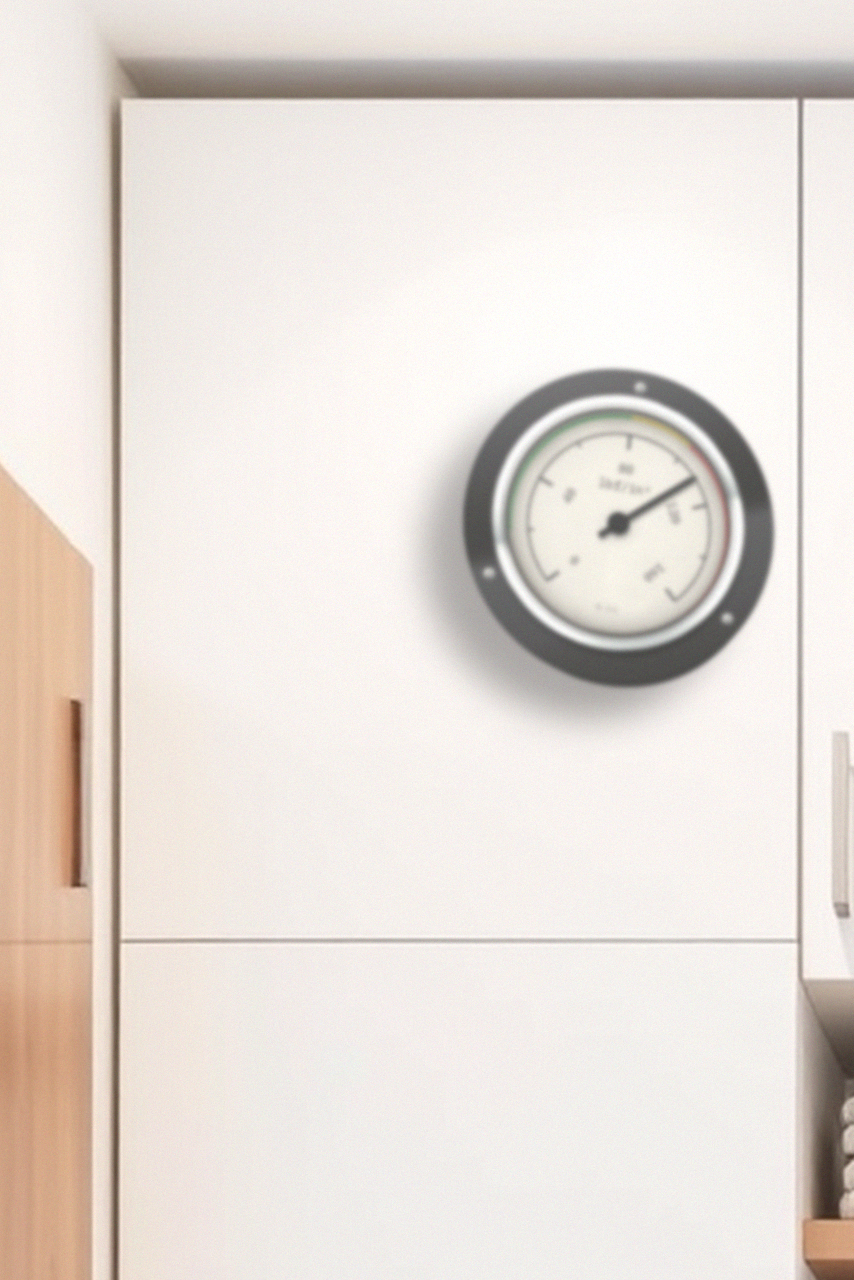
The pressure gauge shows 110,psi
